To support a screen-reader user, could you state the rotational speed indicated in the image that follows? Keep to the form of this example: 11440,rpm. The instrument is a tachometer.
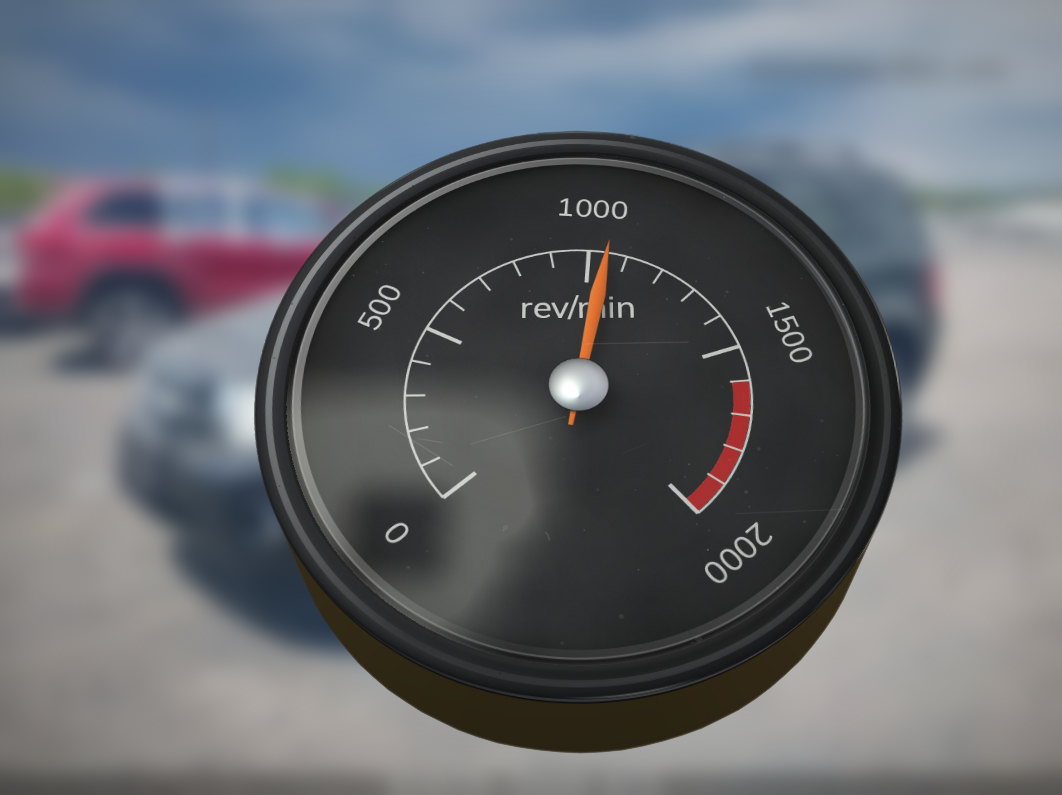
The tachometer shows 1050,rpm
